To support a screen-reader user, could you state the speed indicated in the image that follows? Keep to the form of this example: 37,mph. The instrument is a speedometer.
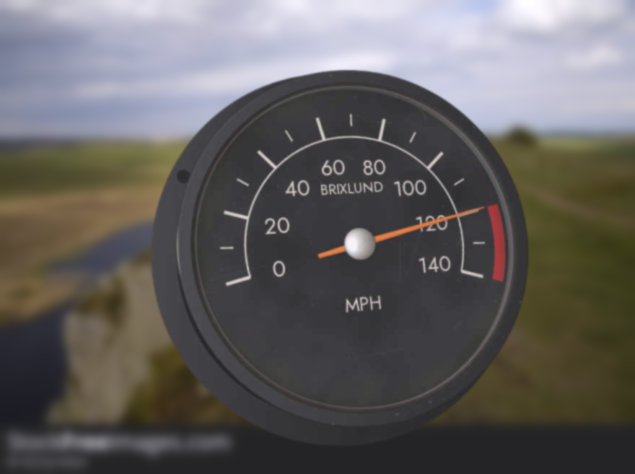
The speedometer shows 120,mph
